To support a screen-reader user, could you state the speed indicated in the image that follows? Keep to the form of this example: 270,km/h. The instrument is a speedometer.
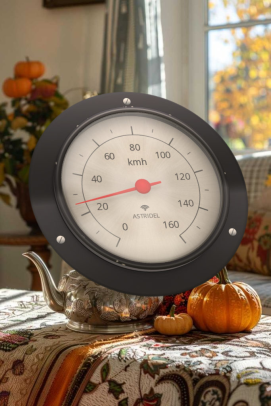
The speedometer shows 25,km/h
